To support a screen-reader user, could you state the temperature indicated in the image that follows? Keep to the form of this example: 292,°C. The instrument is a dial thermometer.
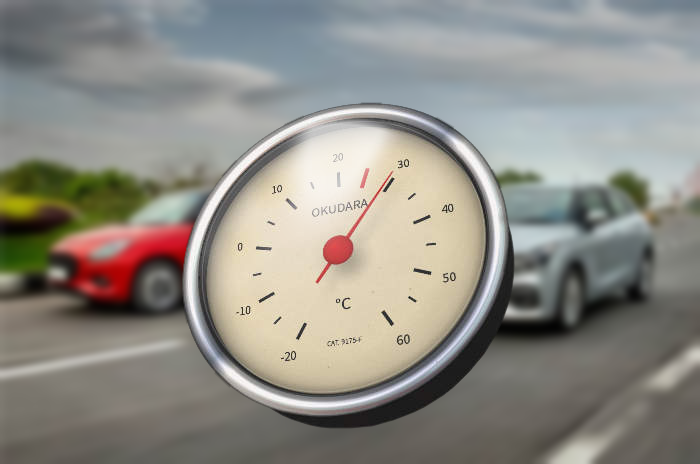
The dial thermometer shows 30,°C
